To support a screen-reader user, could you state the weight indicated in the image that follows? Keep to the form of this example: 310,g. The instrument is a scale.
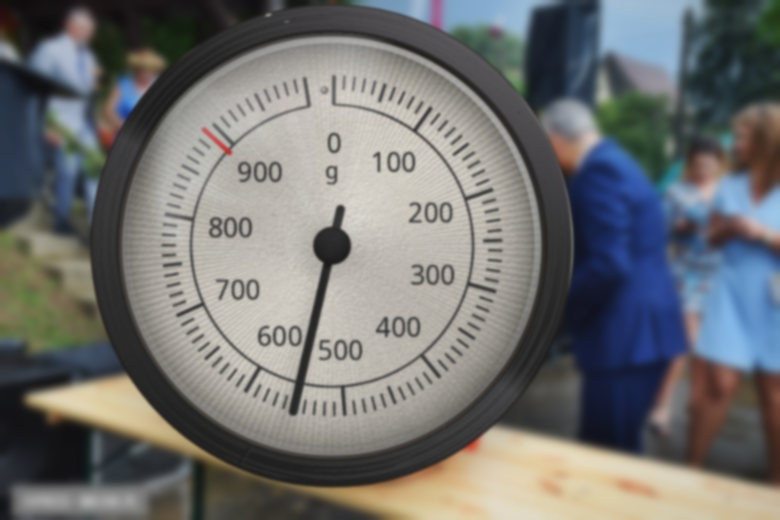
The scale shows 550,g
